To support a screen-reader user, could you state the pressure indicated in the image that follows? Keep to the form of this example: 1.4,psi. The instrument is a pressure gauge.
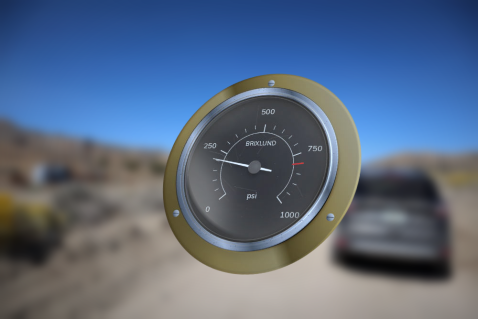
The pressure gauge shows 200,psi
